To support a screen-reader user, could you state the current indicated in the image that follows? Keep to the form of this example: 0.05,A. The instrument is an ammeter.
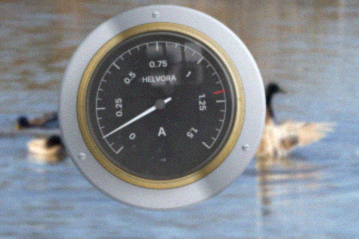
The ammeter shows 0.1,A
